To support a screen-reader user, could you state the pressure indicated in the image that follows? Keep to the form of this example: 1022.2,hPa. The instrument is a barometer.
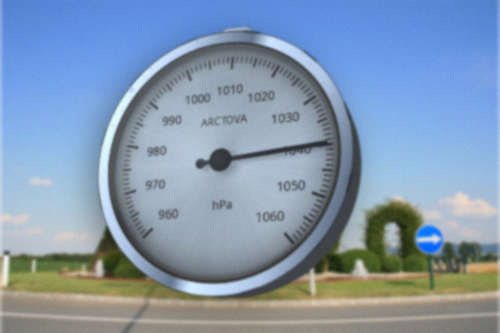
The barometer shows 1040,hPa
